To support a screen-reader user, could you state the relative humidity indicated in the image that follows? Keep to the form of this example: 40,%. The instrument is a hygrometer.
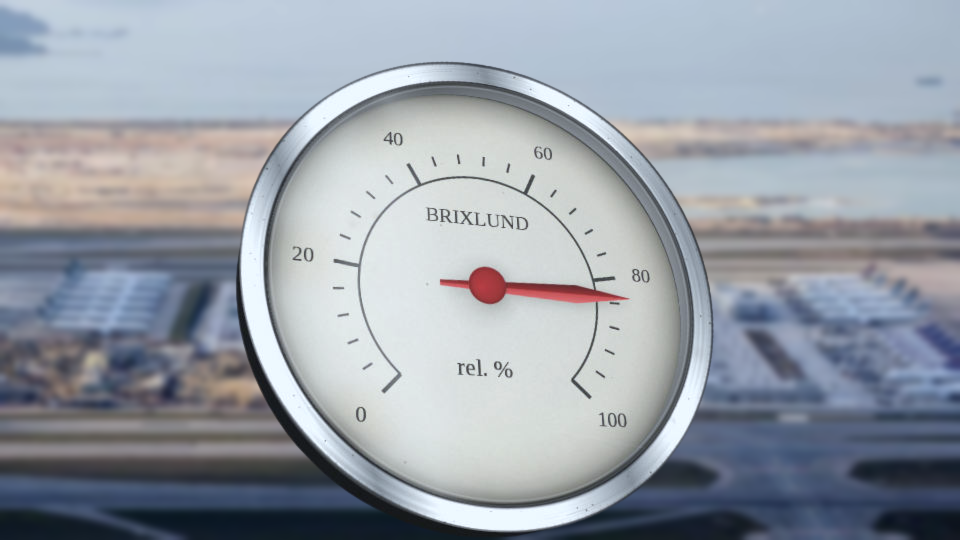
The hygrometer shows 84,%
